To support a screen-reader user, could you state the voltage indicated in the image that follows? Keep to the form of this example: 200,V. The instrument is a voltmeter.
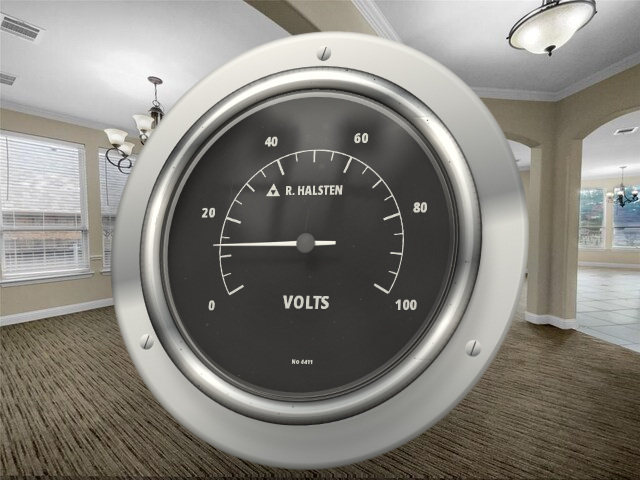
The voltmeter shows 12.5,V
